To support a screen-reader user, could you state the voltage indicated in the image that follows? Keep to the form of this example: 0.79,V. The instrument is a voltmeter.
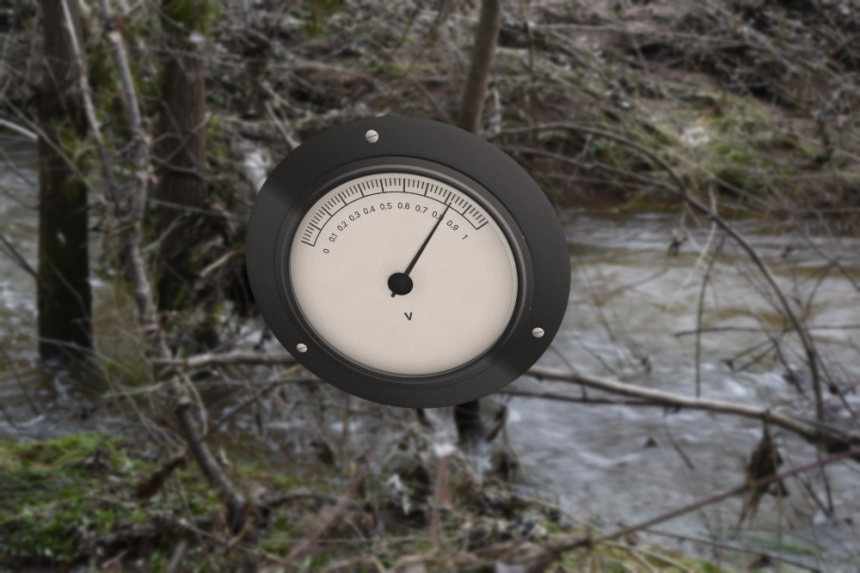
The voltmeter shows 0.82,V
